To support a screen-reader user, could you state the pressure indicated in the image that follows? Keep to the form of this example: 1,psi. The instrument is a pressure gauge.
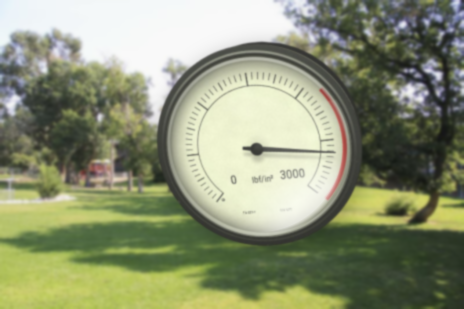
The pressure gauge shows 2600,psi
